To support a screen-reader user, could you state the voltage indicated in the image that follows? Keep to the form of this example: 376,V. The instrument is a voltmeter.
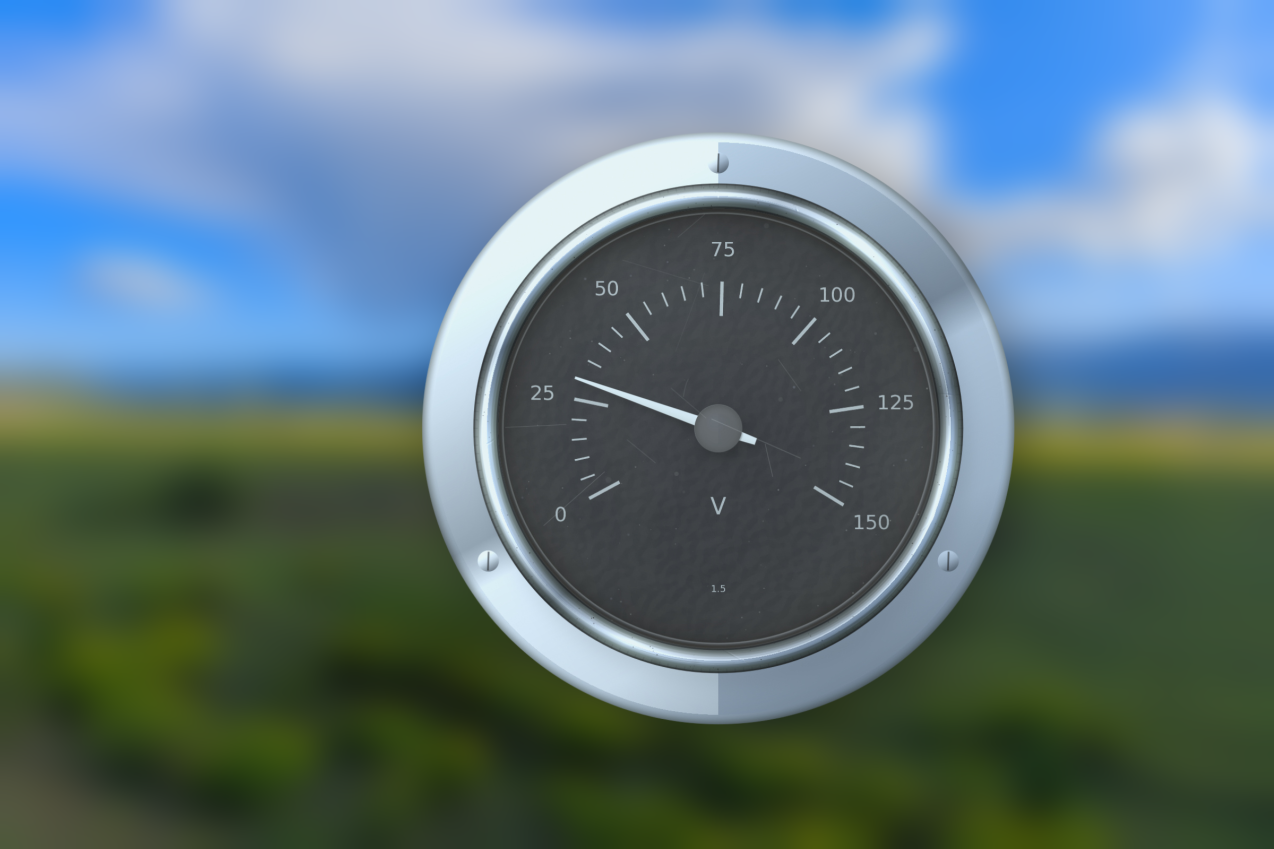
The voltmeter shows 30,V
